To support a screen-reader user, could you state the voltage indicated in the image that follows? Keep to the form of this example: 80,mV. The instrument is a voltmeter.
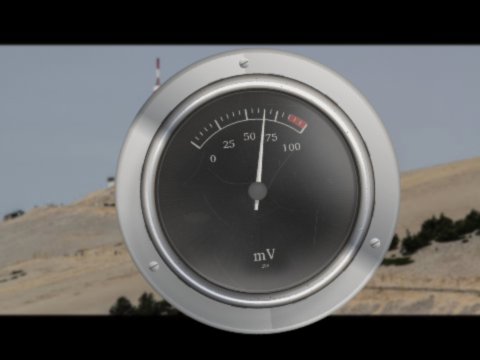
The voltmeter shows 65,mV
